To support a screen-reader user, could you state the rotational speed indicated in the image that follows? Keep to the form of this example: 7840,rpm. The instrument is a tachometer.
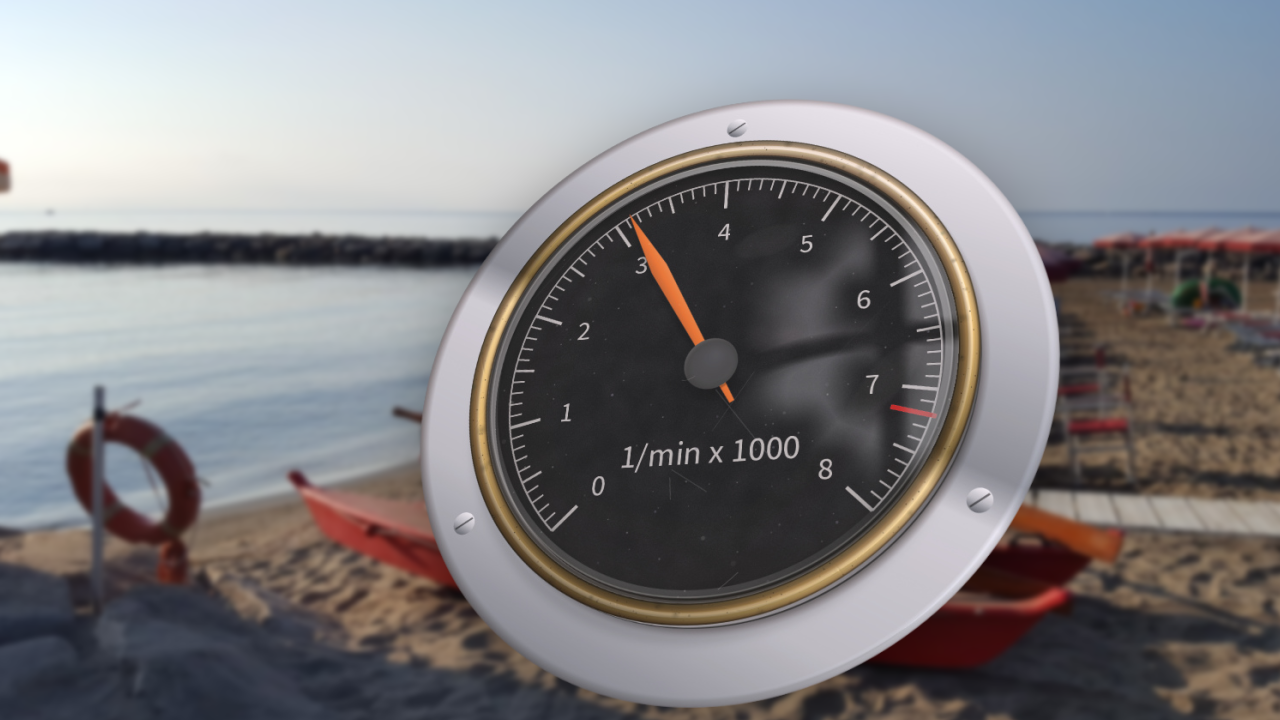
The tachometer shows 3150,rpm
